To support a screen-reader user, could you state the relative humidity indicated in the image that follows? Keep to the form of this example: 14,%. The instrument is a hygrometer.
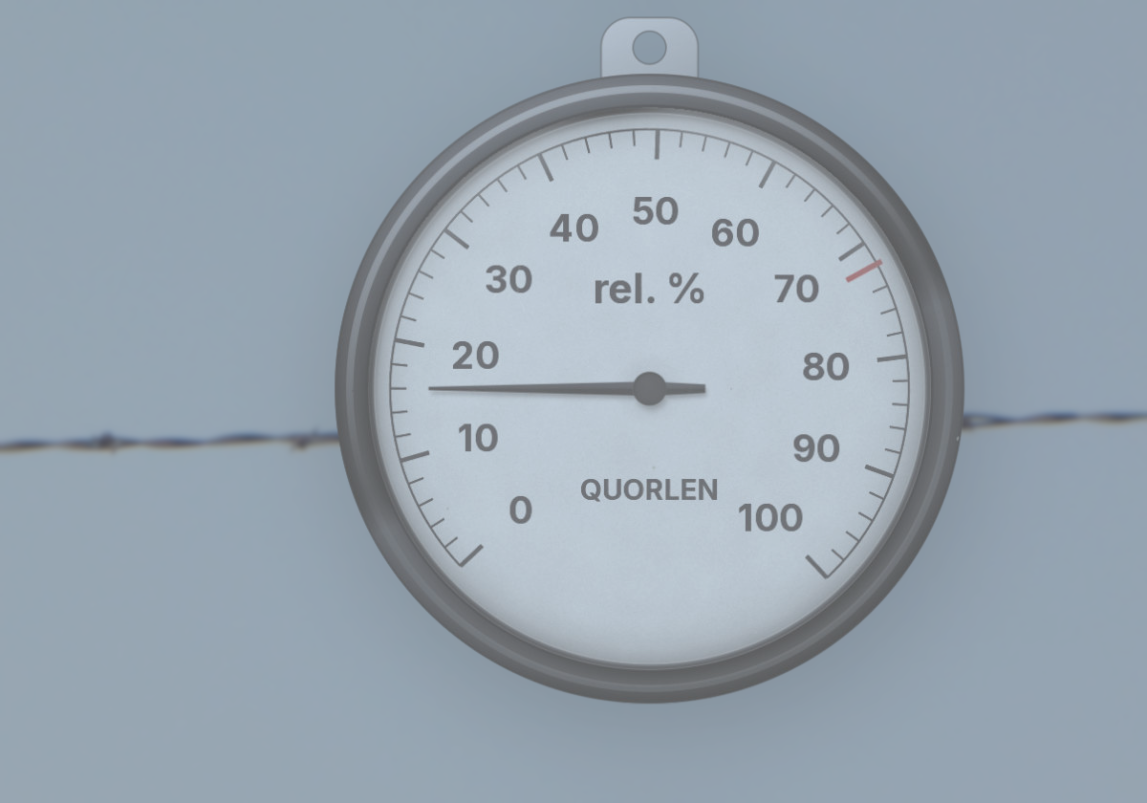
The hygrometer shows 16,%
